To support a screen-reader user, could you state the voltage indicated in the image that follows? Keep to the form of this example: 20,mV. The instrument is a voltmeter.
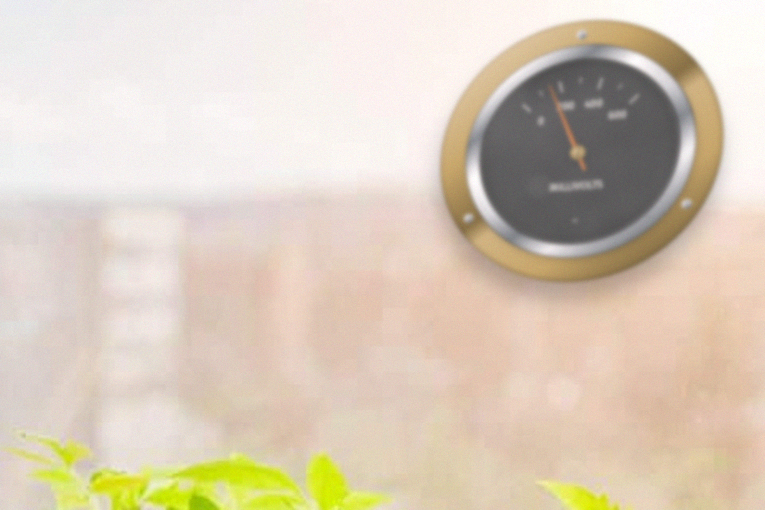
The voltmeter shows 150,mV
